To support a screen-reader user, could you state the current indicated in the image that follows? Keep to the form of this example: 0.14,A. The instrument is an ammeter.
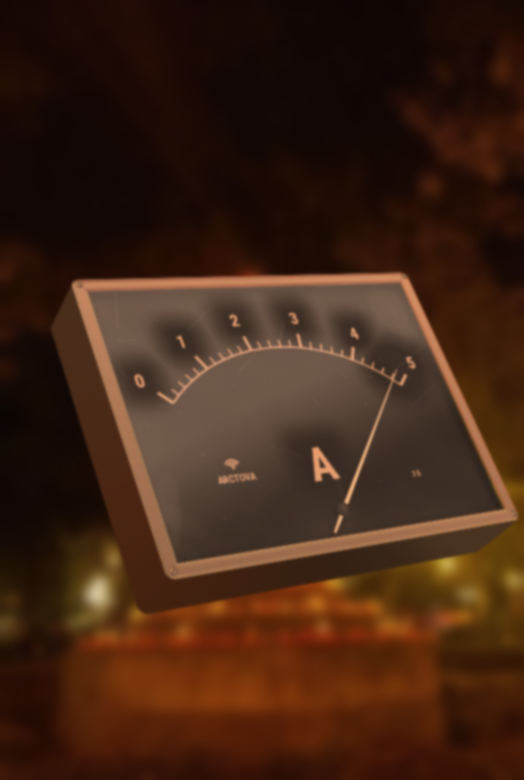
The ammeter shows 4.8,A
